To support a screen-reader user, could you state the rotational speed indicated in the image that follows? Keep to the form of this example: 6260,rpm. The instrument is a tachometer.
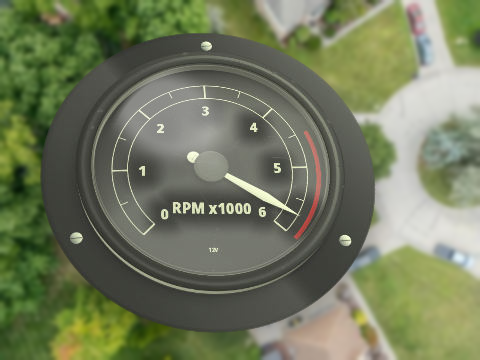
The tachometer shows 5750,rpm
